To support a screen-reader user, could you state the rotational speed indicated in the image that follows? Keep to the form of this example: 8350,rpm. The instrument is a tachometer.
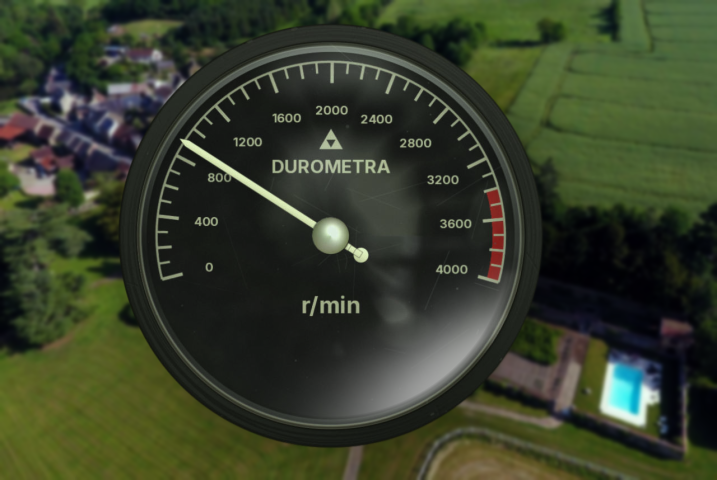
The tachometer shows 900,rpm
